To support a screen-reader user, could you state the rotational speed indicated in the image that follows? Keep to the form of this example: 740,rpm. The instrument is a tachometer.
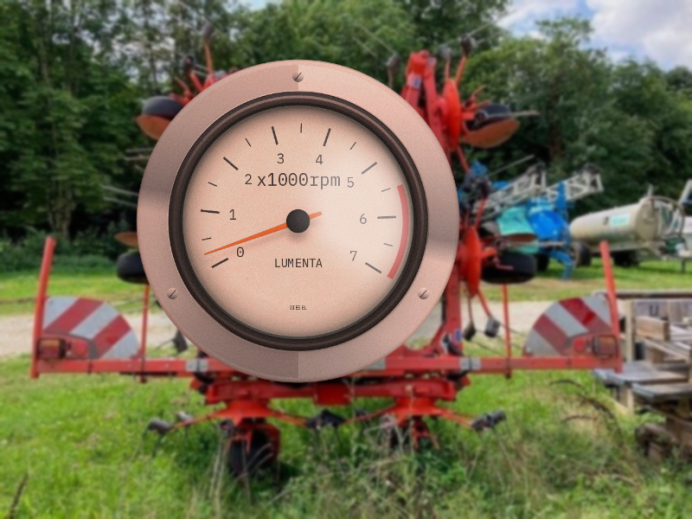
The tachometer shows 250,rpm
